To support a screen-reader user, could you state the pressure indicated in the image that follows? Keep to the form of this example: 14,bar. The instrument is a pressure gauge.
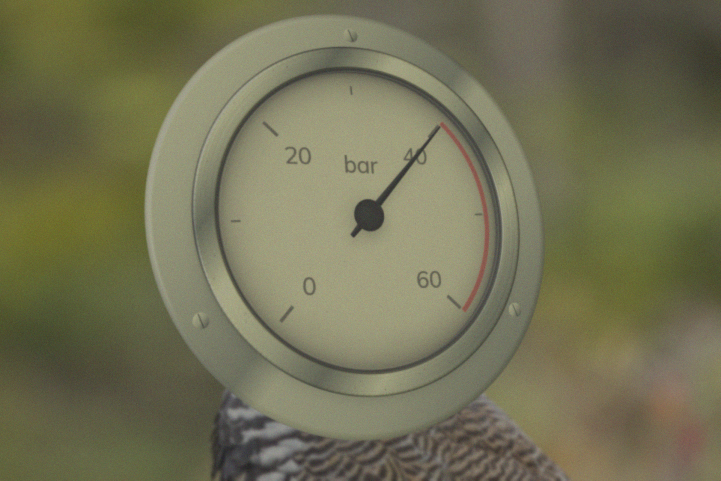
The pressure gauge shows 40,bar
